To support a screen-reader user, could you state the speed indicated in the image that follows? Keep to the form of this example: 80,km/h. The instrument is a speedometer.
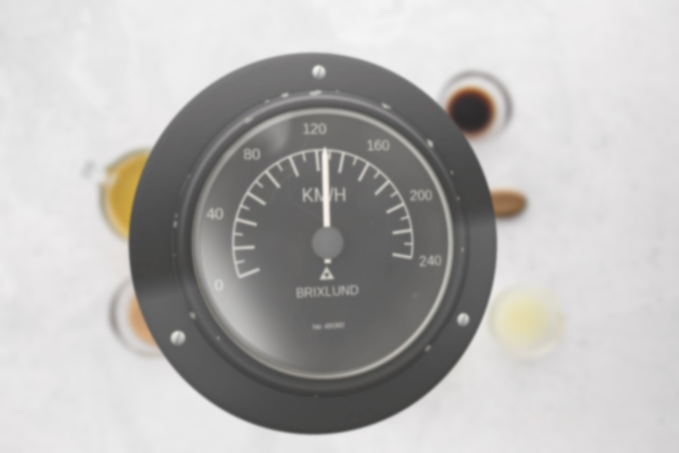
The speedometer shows 125,km/h
